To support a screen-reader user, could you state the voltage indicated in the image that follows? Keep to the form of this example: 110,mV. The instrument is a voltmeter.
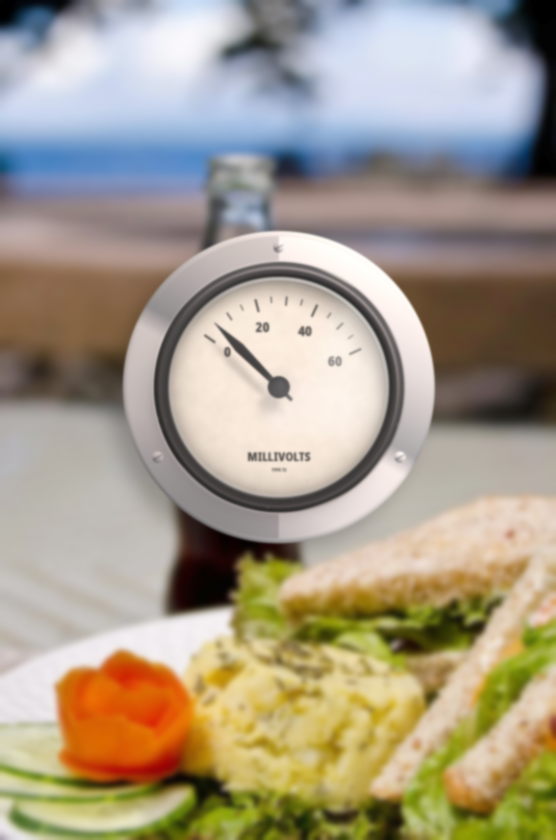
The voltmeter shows 5,mV
